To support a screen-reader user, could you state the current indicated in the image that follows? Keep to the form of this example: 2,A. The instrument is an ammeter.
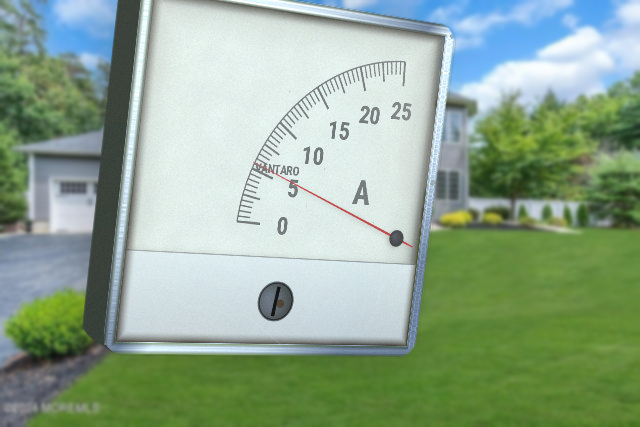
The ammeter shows 5.5,A
